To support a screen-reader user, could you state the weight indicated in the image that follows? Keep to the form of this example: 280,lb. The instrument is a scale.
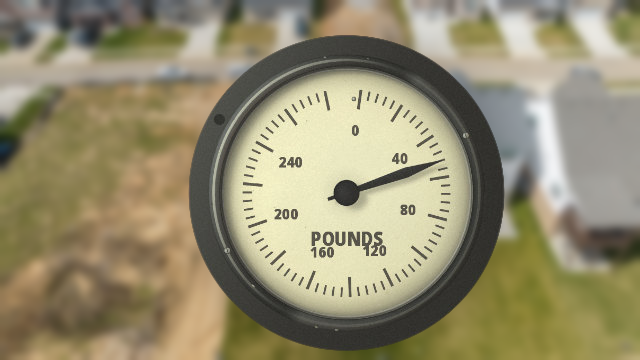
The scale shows 52,lb
